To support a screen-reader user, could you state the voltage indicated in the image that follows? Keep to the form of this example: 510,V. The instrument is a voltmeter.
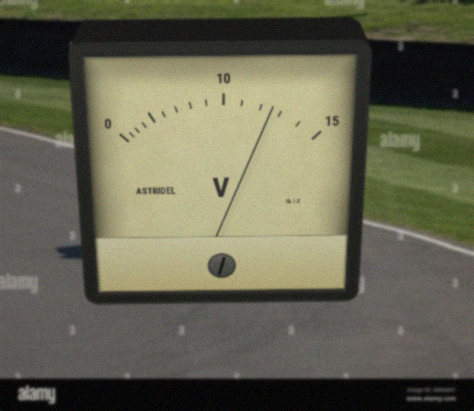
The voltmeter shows 12.5,V
